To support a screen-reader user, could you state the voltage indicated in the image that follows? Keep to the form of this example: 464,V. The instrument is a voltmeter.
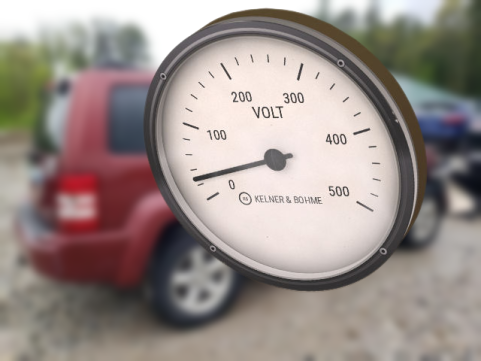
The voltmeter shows 30,V
